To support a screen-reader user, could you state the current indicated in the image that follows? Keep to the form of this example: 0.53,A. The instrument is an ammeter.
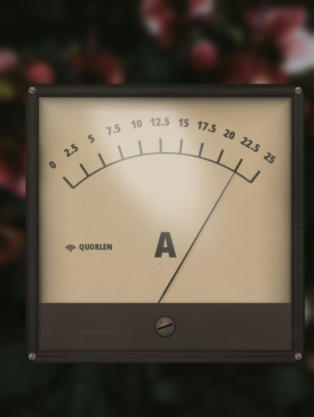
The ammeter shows 22.5,A
